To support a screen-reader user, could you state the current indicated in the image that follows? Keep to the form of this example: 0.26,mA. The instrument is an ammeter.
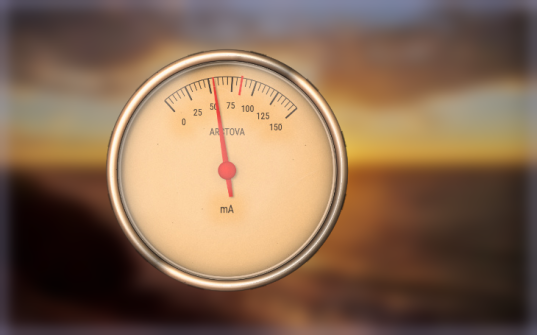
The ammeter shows 55,mA
